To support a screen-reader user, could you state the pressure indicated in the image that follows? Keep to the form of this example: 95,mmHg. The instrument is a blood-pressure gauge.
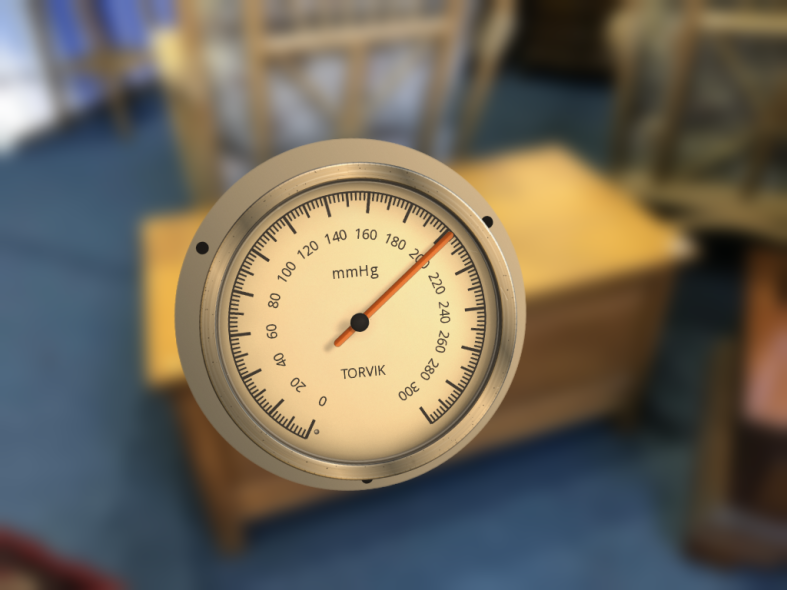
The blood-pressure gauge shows 202,mmHg
